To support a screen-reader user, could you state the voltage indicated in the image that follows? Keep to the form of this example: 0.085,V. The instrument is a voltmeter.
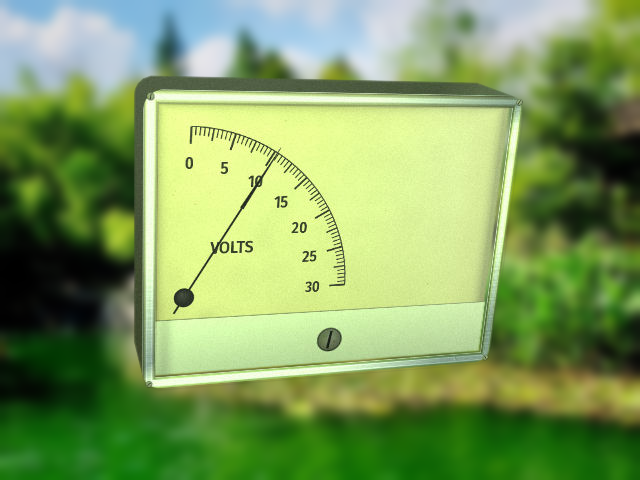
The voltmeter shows 10,V
